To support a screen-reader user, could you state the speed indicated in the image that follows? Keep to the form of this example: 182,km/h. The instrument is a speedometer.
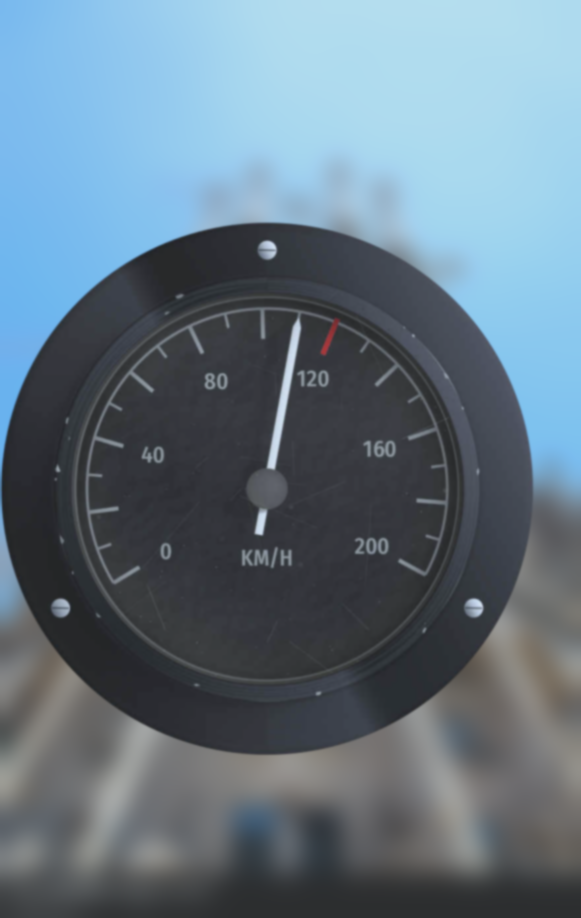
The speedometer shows 110,km/h
